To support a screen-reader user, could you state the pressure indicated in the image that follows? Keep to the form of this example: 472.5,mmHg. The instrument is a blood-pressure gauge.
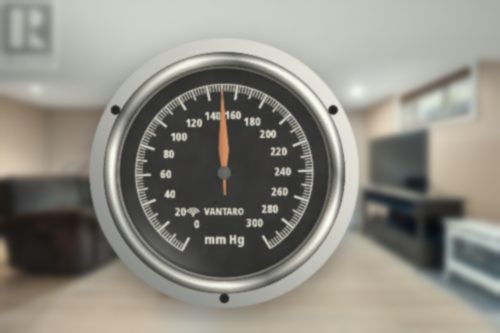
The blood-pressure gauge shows 150,mmHg
